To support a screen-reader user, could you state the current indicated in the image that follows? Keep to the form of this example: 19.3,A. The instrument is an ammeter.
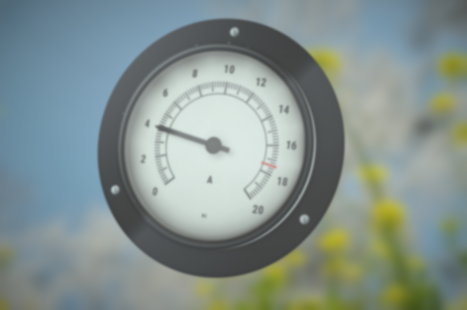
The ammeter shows 4,A
